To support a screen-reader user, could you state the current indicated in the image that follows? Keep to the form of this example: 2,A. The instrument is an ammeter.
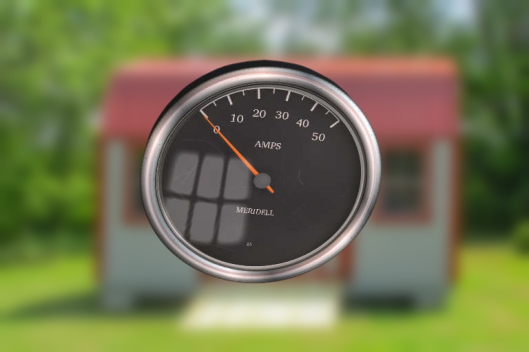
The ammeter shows 0,A
